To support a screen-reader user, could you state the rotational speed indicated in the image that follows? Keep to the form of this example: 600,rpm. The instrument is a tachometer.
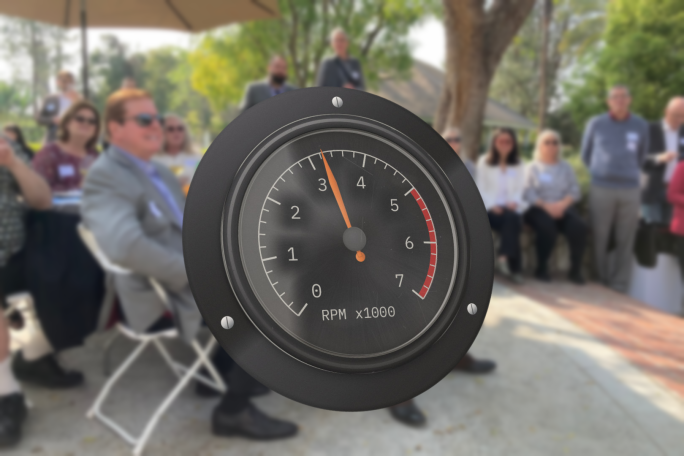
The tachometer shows 3200,rpm
